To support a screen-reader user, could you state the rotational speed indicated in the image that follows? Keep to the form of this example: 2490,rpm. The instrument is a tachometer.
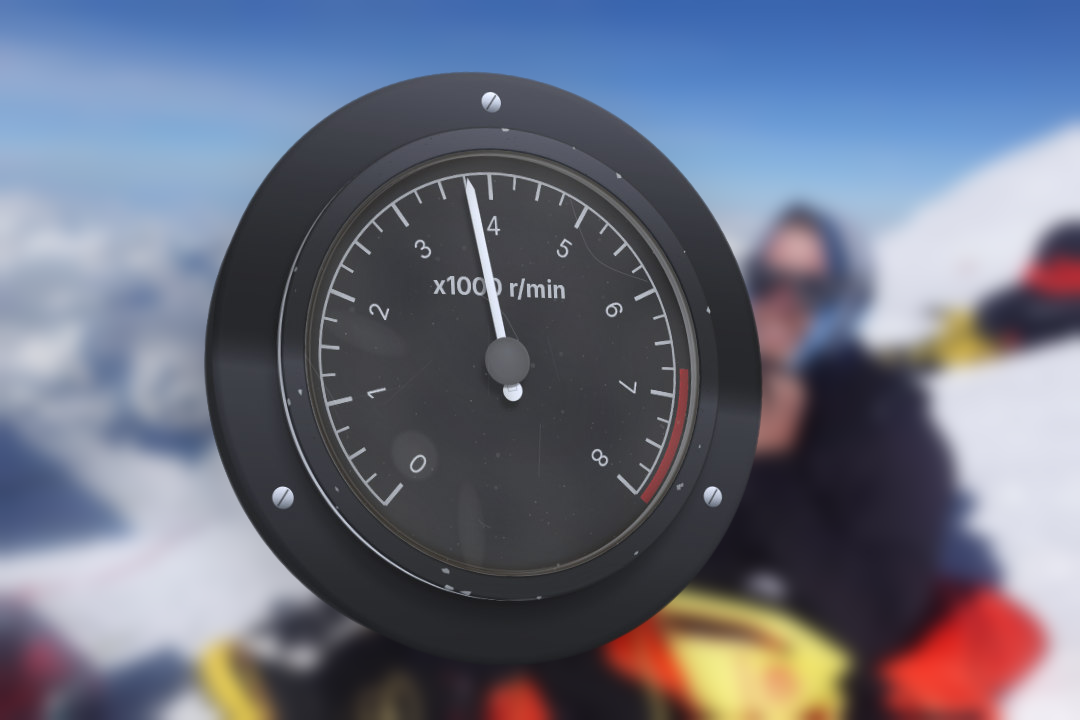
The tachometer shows 3750,rpm
